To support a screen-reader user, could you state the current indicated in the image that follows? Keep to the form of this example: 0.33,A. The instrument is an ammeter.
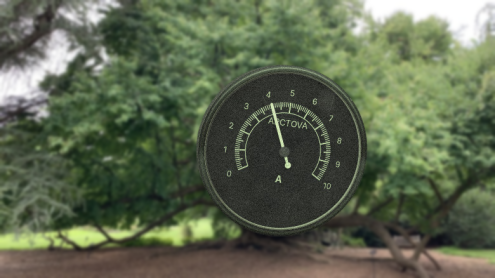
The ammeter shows 4,A
